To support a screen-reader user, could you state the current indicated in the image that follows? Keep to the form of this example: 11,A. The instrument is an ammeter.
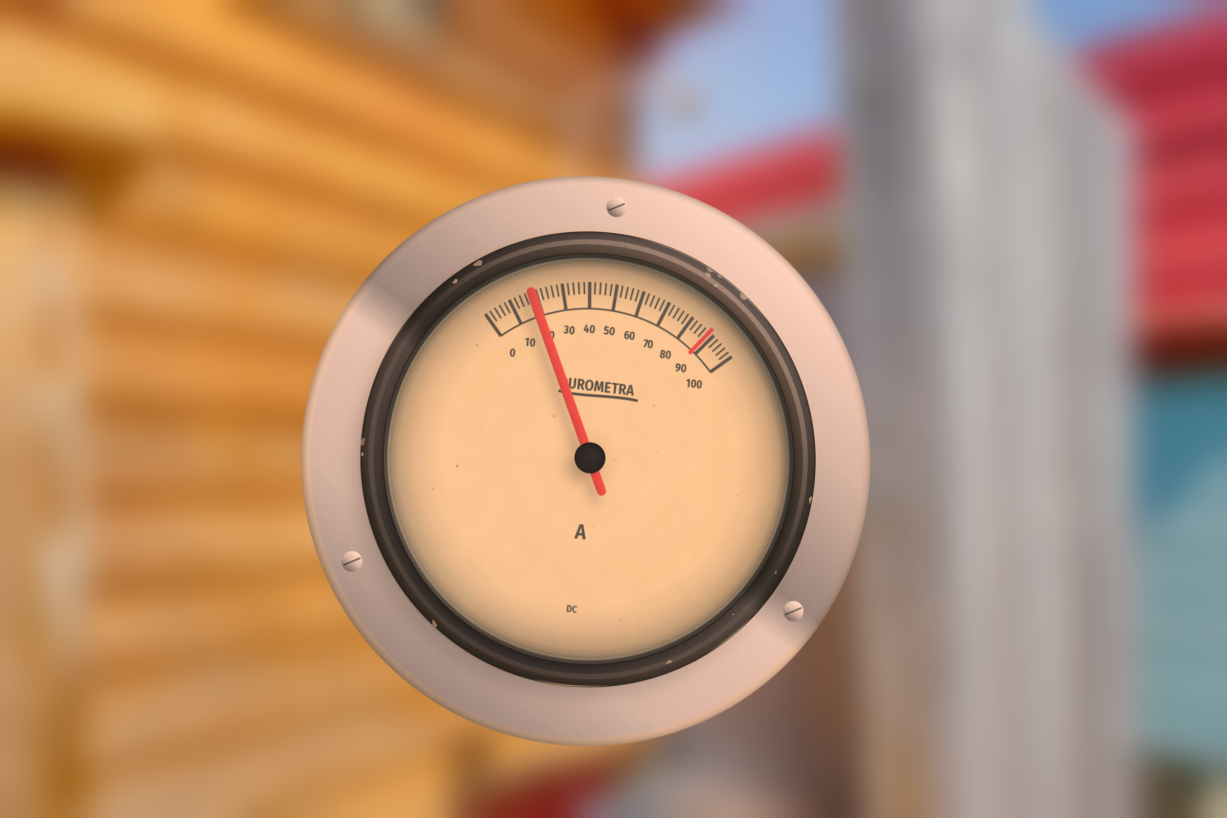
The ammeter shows 18,A
